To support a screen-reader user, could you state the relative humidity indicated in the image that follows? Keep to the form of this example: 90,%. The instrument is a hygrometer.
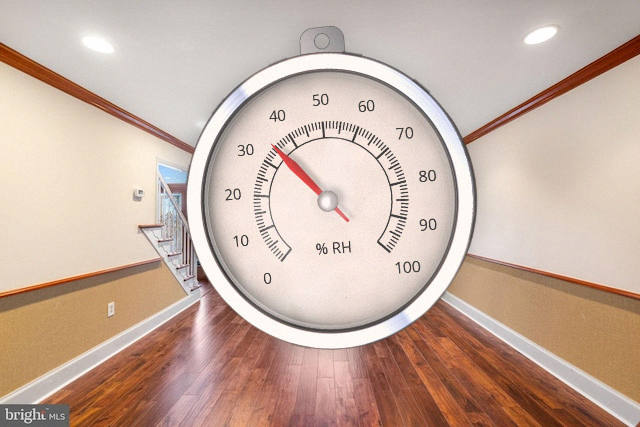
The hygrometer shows 35,%
